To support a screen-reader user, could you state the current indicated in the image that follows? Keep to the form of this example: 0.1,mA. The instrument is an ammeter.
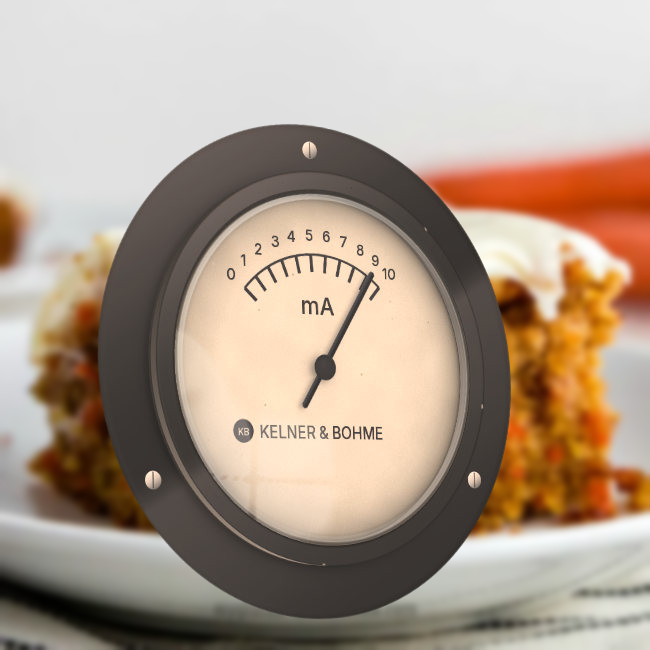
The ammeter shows 9,mA
